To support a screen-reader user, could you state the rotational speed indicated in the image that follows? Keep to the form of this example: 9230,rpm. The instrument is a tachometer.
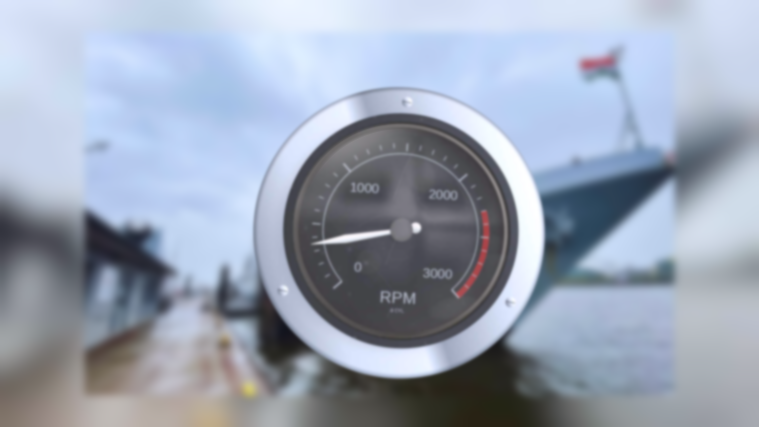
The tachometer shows 350,rpm
